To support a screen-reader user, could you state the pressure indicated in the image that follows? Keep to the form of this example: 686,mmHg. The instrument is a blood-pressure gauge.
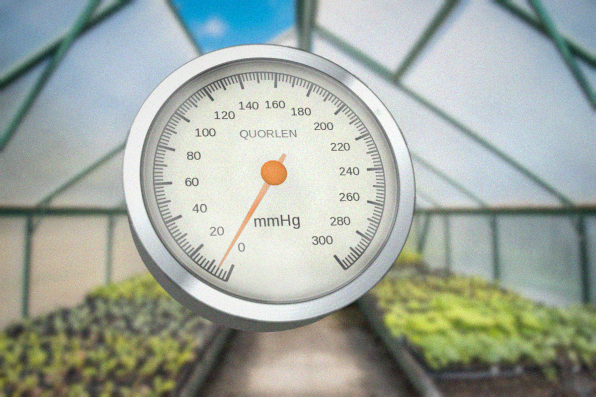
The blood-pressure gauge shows 6,mmHg
